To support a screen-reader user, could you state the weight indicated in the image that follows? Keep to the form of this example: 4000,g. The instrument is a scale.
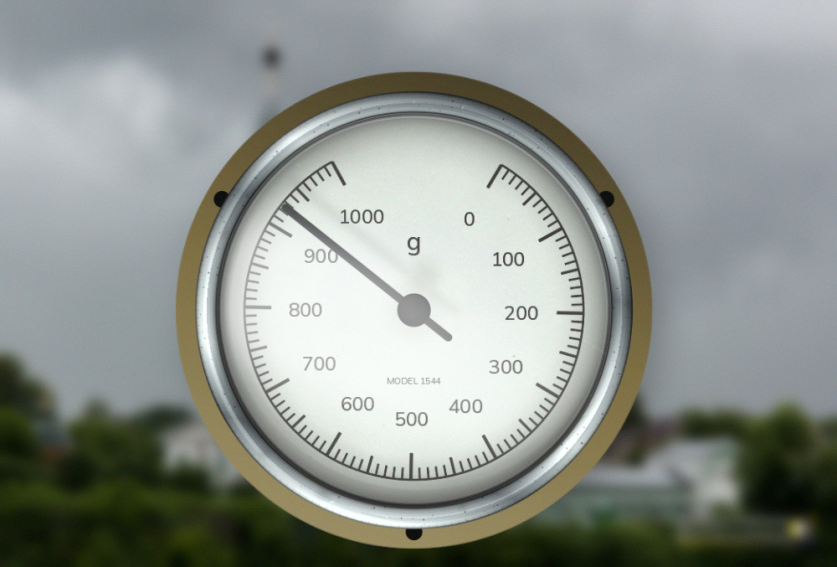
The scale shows 925,g
